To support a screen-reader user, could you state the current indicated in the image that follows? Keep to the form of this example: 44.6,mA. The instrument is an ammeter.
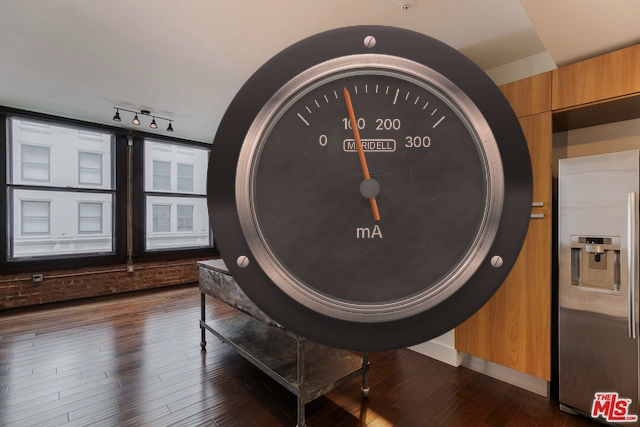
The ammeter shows 100,mA
